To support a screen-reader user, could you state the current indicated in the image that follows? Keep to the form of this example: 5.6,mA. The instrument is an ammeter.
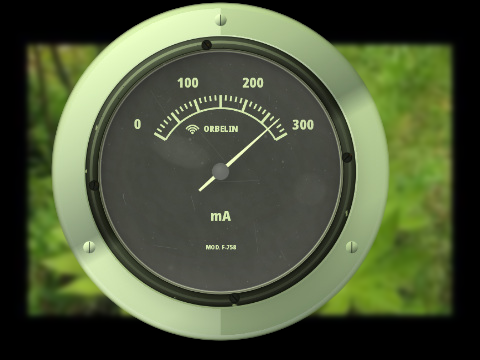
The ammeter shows 270,mA
